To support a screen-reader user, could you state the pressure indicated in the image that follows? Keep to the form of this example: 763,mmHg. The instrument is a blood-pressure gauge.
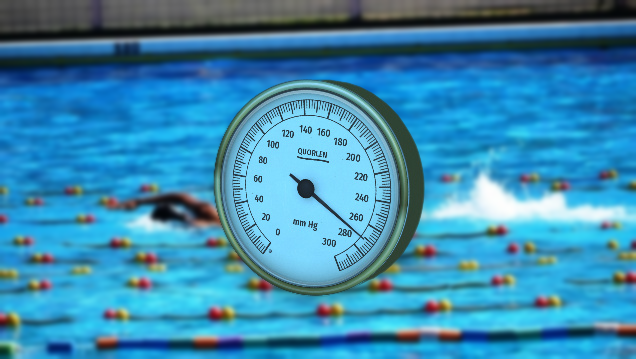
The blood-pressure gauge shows 270,mmHg
